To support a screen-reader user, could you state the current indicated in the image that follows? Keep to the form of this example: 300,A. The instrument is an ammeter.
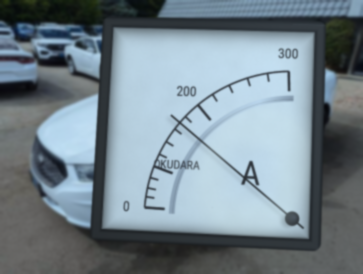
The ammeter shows 170,A
